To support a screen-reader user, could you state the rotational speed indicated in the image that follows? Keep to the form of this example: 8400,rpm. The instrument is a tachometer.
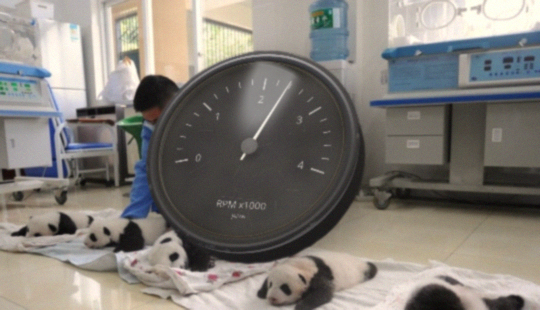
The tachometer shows 2400,rpm
